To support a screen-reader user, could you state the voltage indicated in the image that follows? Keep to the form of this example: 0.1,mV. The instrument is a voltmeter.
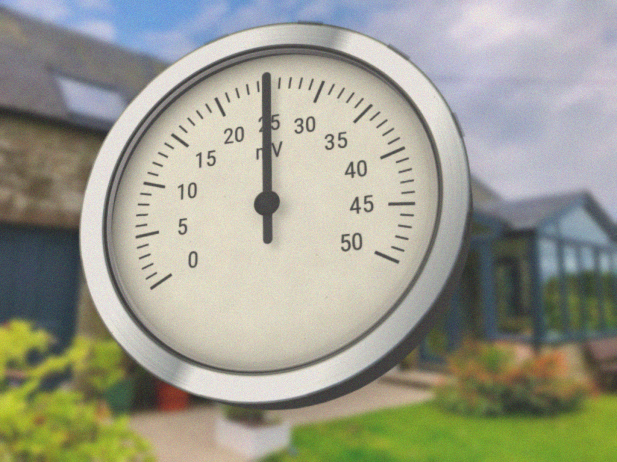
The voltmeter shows 25,mV
